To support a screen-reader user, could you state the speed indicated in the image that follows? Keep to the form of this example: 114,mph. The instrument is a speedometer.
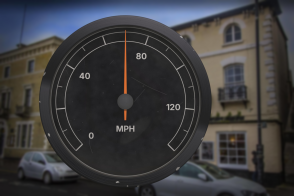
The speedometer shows 70,mph
